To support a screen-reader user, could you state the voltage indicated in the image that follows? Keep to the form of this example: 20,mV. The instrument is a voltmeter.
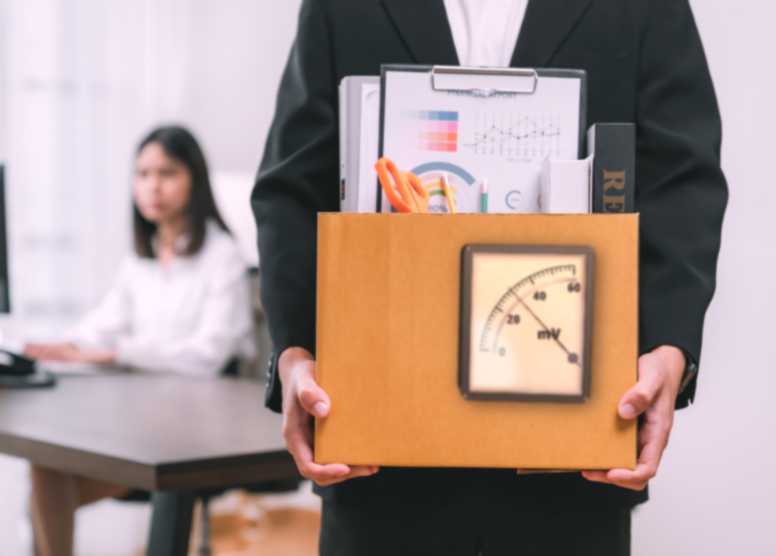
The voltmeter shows 30,mV
